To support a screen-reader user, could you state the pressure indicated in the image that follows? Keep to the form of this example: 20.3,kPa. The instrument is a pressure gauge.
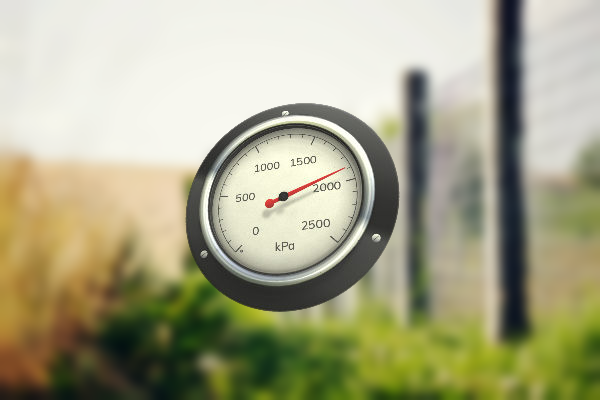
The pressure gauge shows 1900,kPa
